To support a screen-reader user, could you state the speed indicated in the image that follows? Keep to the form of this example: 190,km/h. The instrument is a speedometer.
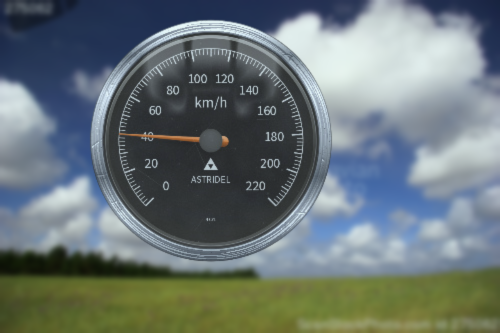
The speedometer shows 40,km/h
